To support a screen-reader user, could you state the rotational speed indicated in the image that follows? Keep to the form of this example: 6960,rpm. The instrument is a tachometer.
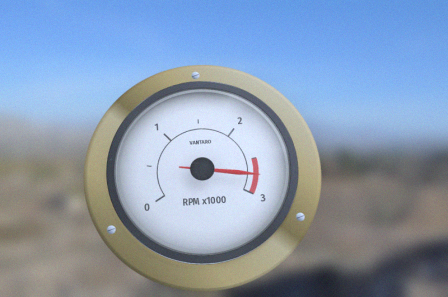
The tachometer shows 2750,rpm
